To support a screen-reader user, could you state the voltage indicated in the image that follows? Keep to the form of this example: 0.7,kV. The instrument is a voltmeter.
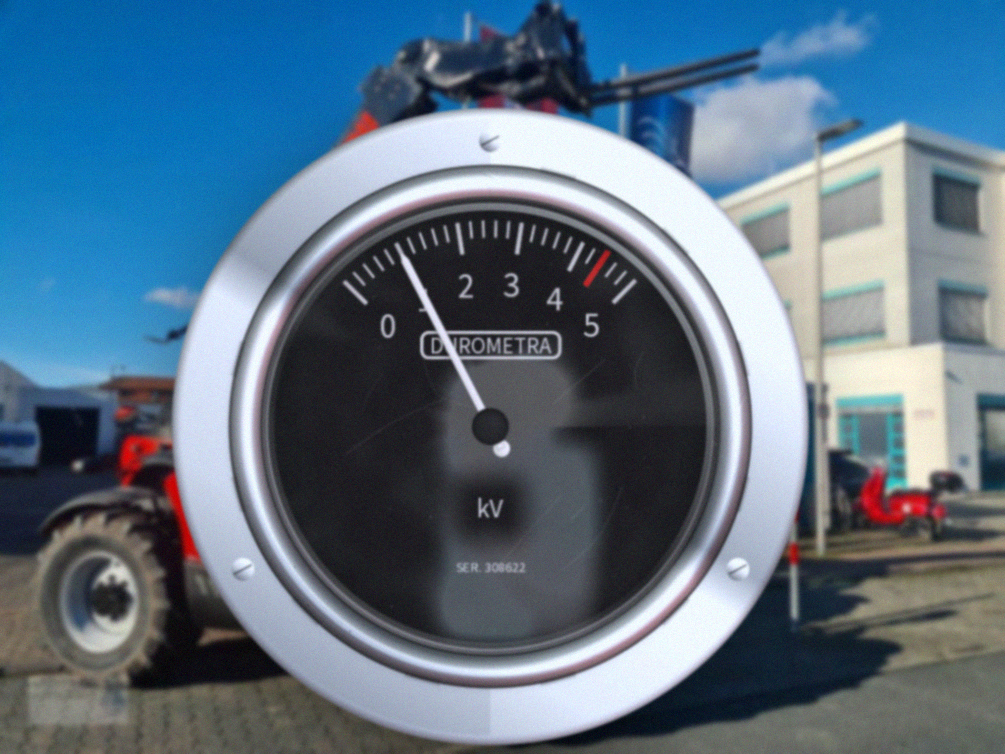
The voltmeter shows 1,kV
